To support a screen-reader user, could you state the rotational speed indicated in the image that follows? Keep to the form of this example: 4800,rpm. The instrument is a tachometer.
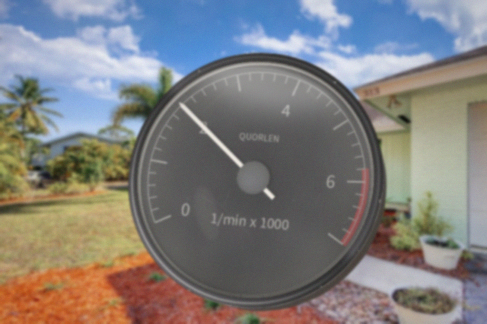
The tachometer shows 2000,rpm
